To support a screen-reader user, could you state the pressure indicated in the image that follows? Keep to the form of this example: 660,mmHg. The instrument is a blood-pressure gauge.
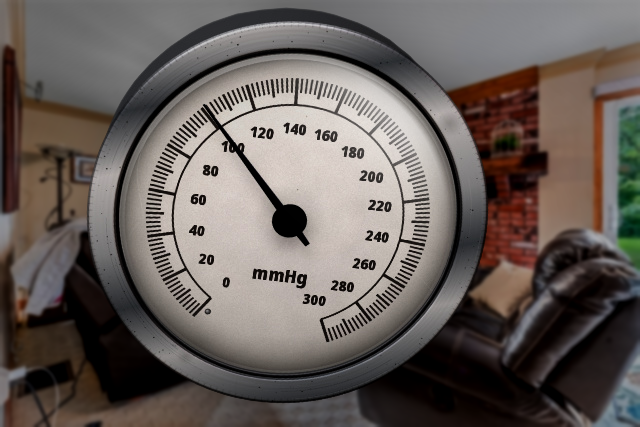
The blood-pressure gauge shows 102,mmHg
